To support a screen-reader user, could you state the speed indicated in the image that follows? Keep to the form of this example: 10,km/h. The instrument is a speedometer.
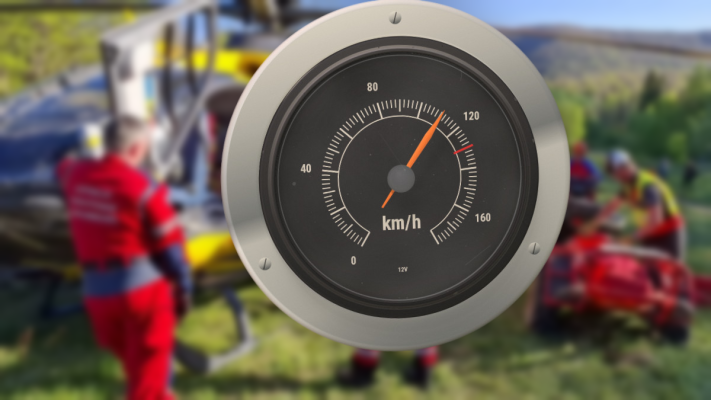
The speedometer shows 110,km/h
